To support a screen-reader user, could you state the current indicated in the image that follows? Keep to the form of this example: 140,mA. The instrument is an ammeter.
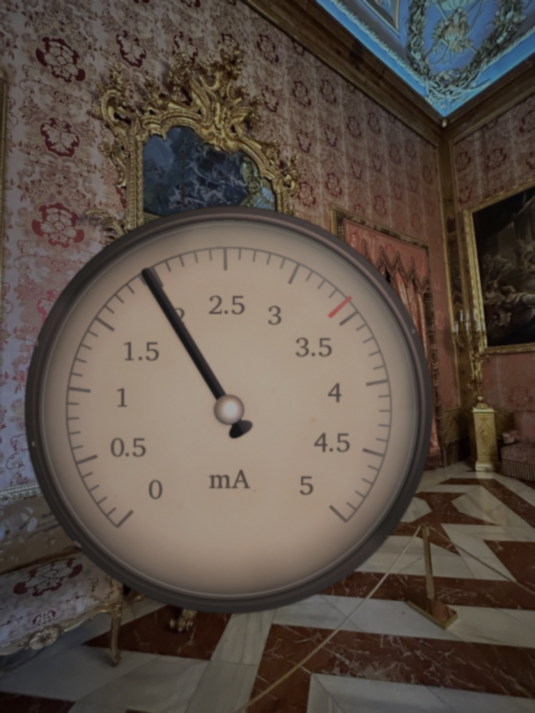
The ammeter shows 1.95,mA
